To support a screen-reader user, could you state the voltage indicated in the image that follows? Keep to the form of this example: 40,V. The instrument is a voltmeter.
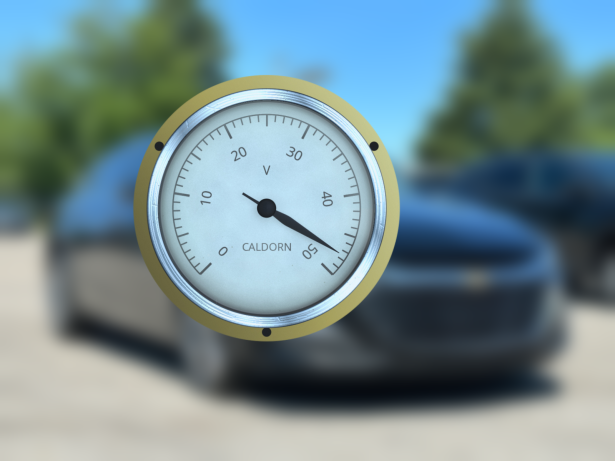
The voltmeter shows 47.5,V
